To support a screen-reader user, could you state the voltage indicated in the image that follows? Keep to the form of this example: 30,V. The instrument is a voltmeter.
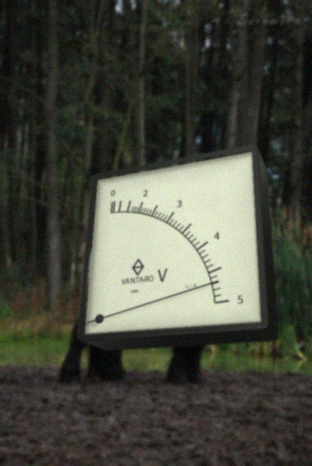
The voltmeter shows 4.7,V
